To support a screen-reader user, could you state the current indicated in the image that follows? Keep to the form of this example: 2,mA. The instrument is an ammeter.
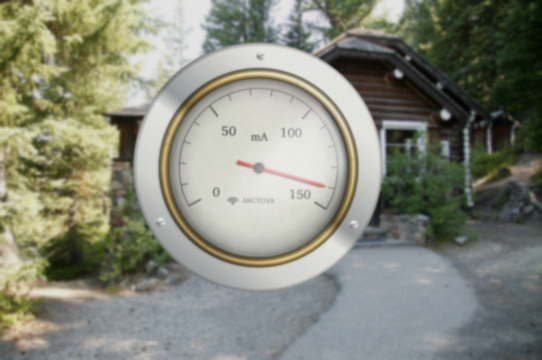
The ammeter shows 140,mA
